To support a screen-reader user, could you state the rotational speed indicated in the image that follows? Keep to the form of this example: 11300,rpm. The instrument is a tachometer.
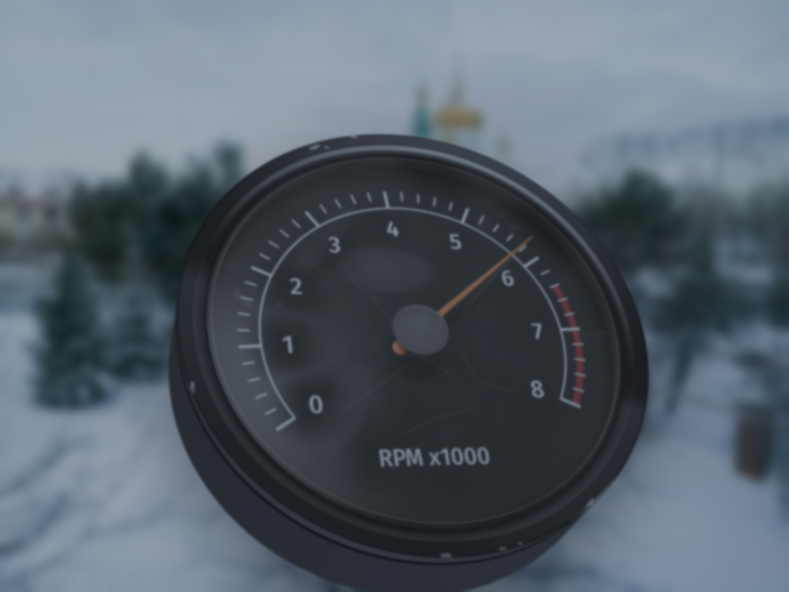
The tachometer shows 5800,rpm
